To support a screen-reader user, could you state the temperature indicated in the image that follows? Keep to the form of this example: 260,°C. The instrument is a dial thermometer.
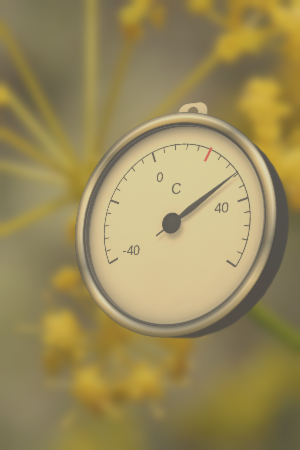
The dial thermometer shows 32,°C
